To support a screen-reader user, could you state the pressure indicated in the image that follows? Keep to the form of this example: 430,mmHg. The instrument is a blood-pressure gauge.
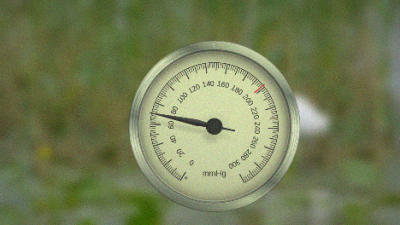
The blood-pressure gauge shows 70,mmHg
